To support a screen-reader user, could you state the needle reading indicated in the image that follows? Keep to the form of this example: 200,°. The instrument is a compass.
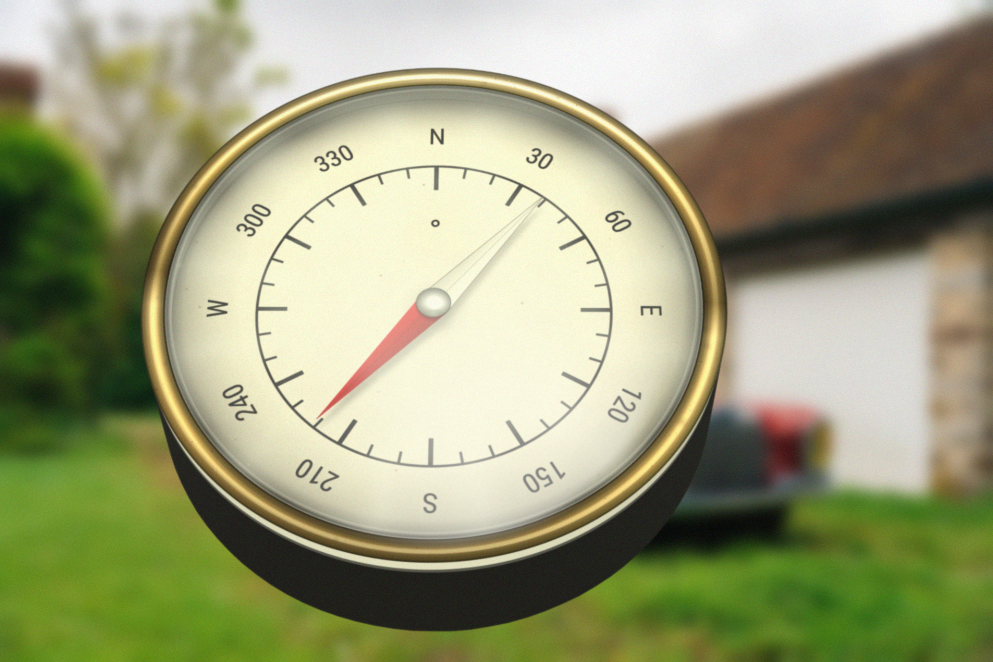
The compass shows 220,°
